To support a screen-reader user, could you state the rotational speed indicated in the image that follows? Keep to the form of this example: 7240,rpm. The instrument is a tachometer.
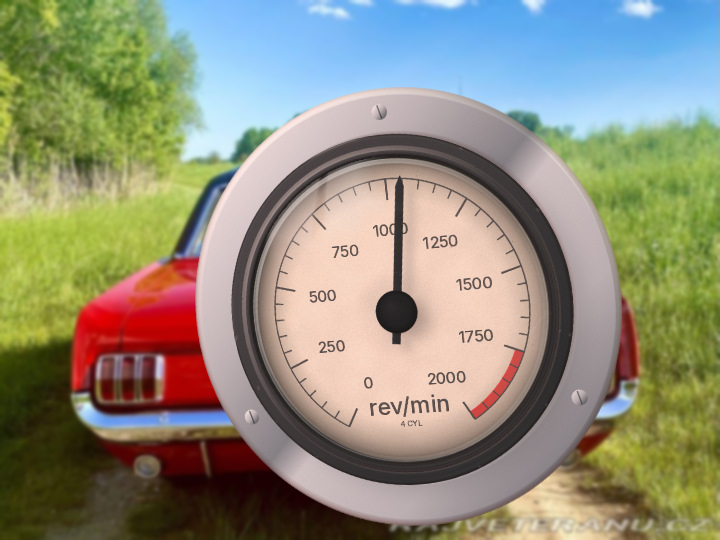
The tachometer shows 1050,rpm
